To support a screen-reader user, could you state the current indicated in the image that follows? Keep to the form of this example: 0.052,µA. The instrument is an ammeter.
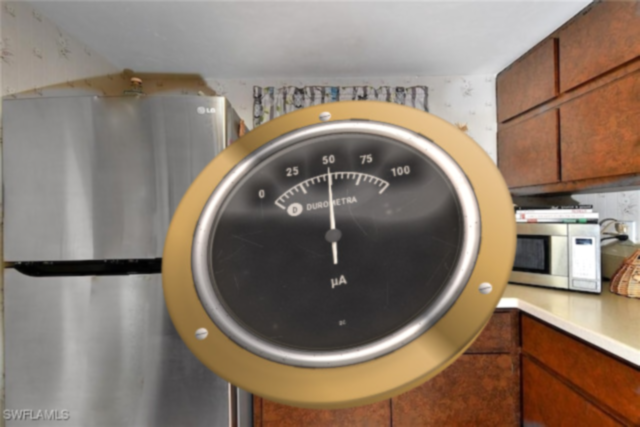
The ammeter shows 50,µA
